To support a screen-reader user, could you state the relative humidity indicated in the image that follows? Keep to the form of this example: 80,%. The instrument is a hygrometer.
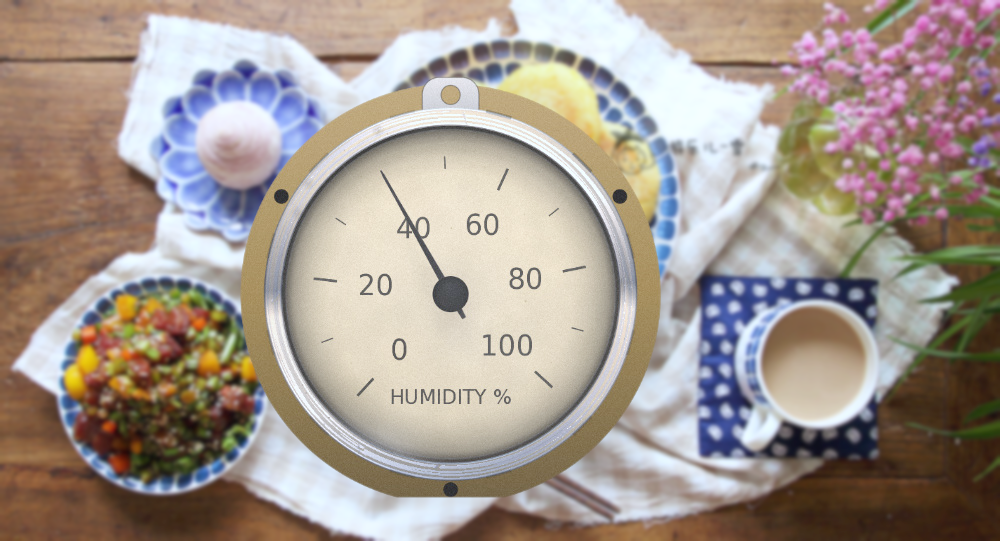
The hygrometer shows 40,%
